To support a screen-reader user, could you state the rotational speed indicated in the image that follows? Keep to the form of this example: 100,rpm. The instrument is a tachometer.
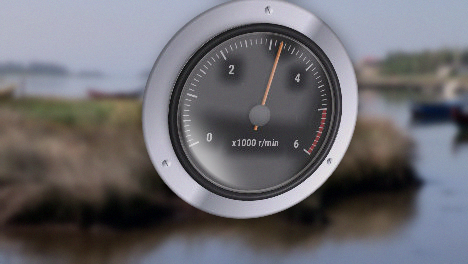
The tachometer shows 3200,rpm
